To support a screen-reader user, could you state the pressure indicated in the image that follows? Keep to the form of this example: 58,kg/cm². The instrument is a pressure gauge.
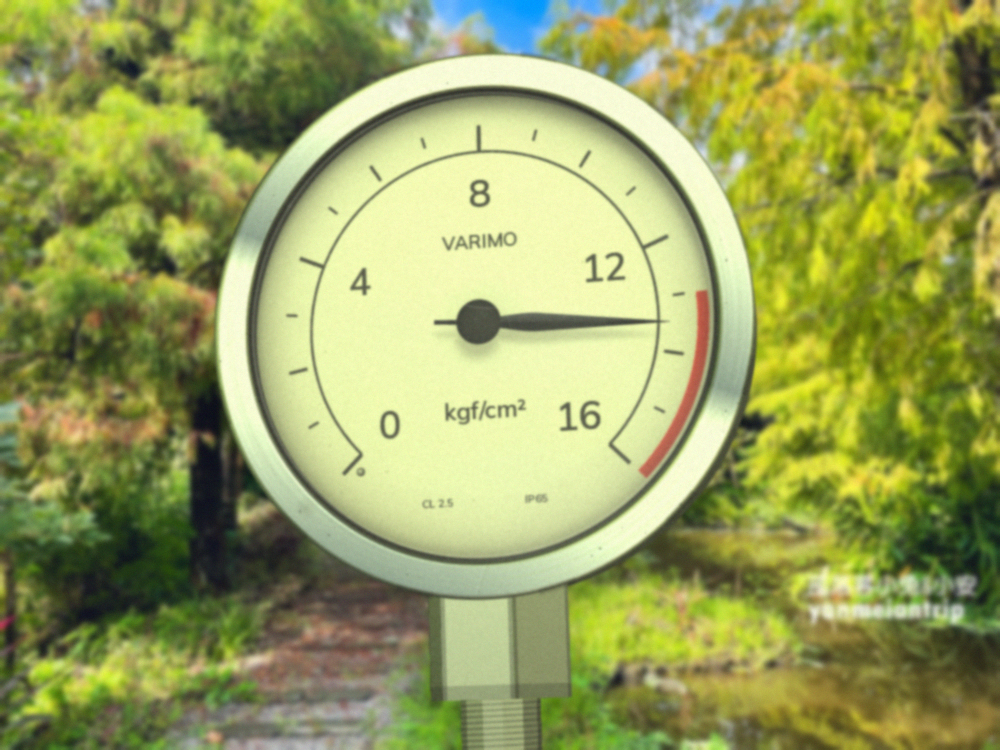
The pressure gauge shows 13.5,kg/cm²
